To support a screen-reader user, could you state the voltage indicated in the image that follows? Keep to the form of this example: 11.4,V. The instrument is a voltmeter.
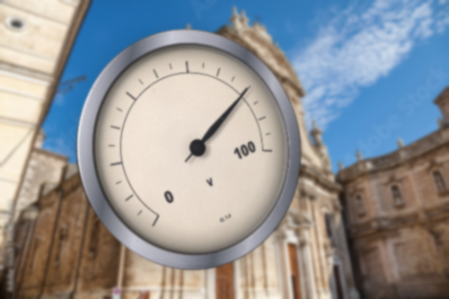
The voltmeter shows 80,V
